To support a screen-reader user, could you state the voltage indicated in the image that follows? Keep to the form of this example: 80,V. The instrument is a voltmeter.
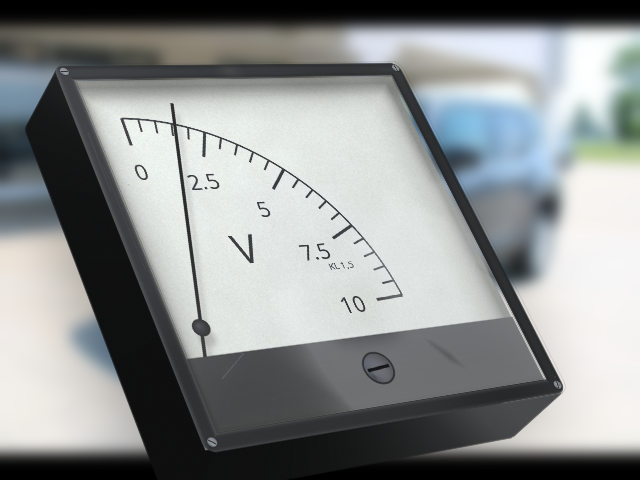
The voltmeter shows 1.5,V
